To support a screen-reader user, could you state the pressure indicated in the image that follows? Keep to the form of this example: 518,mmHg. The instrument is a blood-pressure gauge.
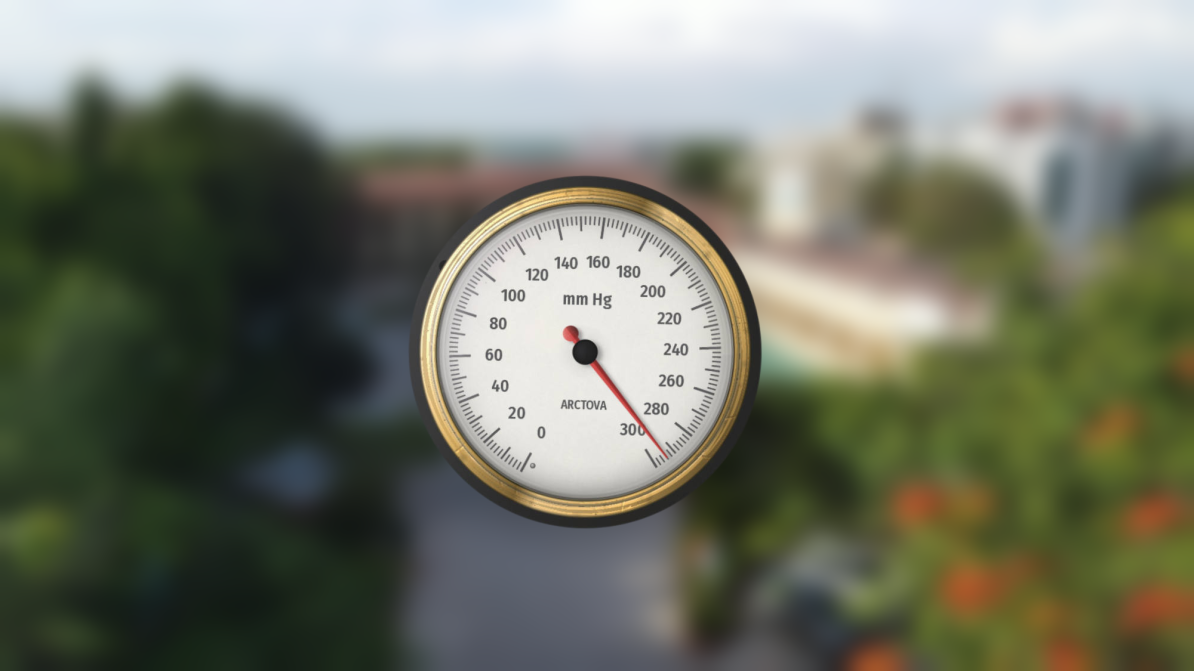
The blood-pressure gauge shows 294,mmHg
